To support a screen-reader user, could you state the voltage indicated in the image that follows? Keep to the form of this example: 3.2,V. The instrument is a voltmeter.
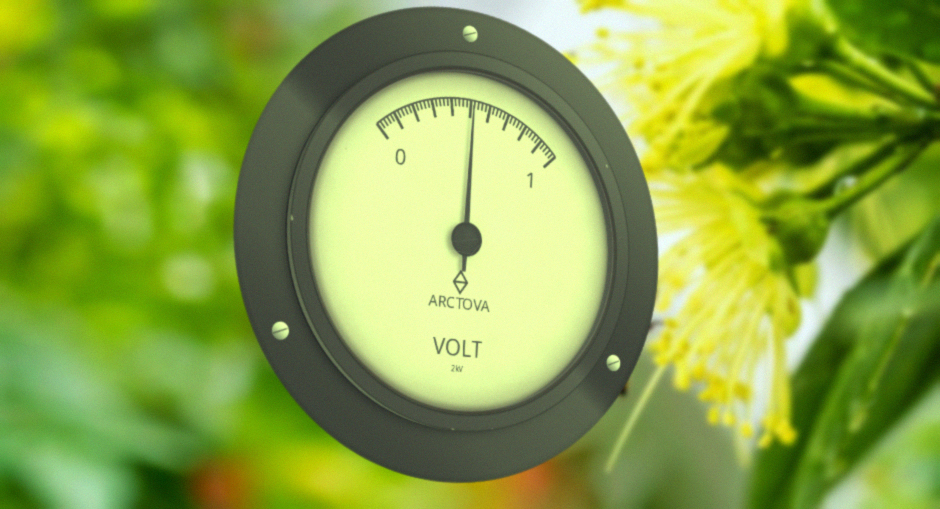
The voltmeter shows 0.5,V
